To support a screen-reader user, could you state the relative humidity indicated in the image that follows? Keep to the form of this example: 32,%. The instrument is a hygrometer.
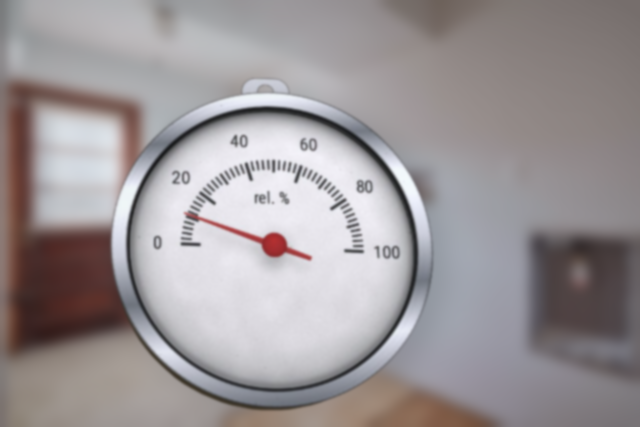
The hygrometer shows 10,%
